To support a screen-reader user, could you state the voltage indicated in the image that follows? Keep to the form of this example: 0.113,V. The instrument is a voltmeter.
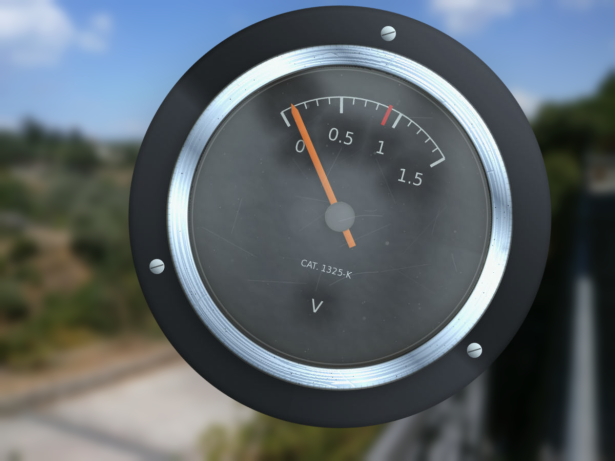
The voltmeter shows 0.1,V
